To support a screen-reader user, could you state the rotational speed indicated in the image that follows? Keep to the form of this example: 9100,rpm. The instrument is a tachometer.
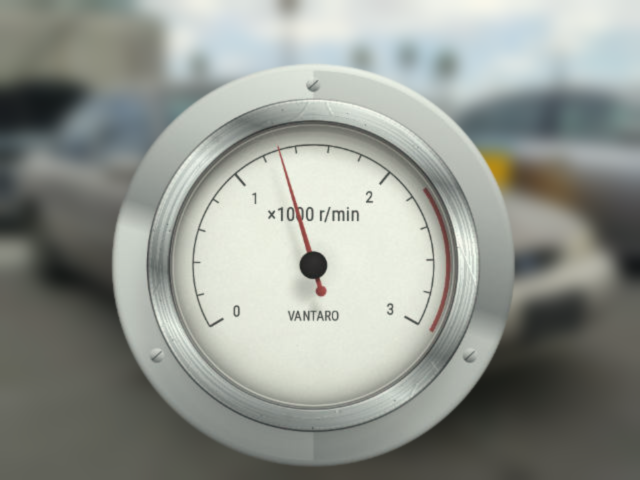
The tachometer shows 1300,rpm
